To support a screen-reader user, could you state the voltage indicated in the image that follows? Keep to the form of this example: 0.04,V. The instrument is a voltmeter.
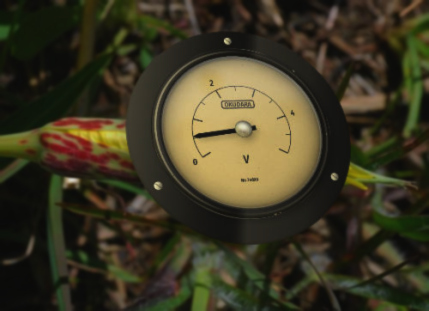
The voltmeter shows 0.5,V
